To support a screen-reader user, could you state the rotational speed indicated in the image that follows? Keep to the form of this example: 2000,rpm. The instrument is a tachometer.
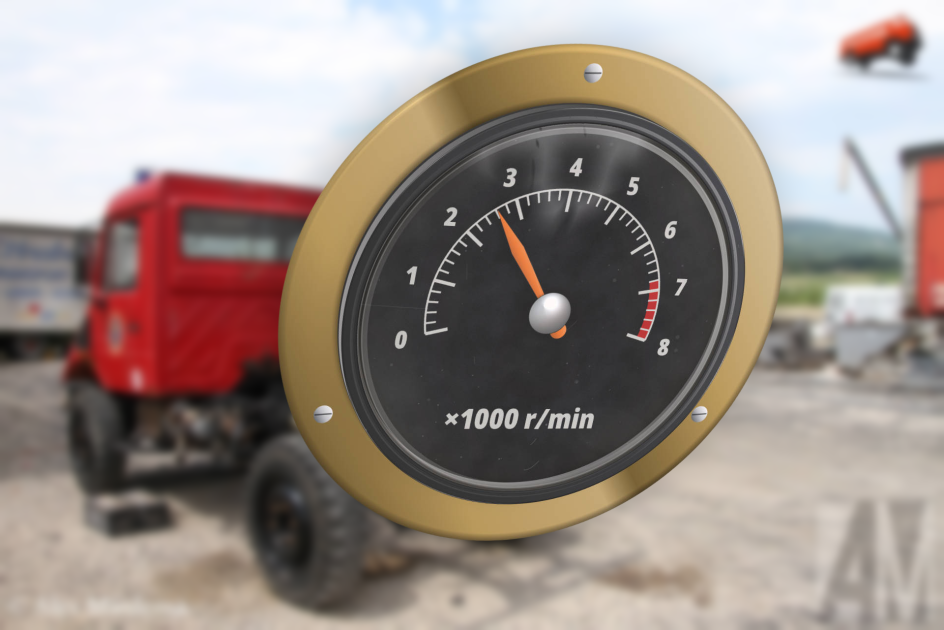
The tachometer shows 2600,rpm
